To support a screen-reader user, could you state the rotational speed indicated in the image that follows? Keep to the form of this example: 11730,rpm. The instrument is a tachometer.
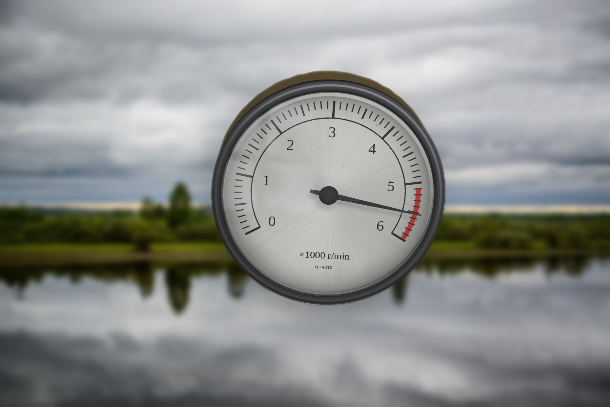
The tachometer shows 5500,rpm
